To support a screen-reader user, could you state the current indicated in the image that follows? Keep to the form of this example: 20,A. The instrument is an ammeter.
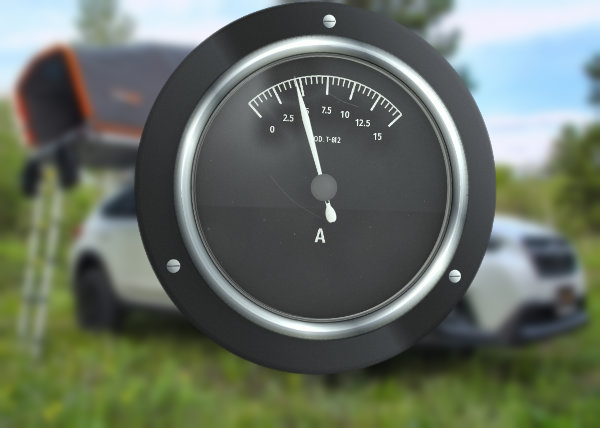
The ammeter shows 4.5,A
